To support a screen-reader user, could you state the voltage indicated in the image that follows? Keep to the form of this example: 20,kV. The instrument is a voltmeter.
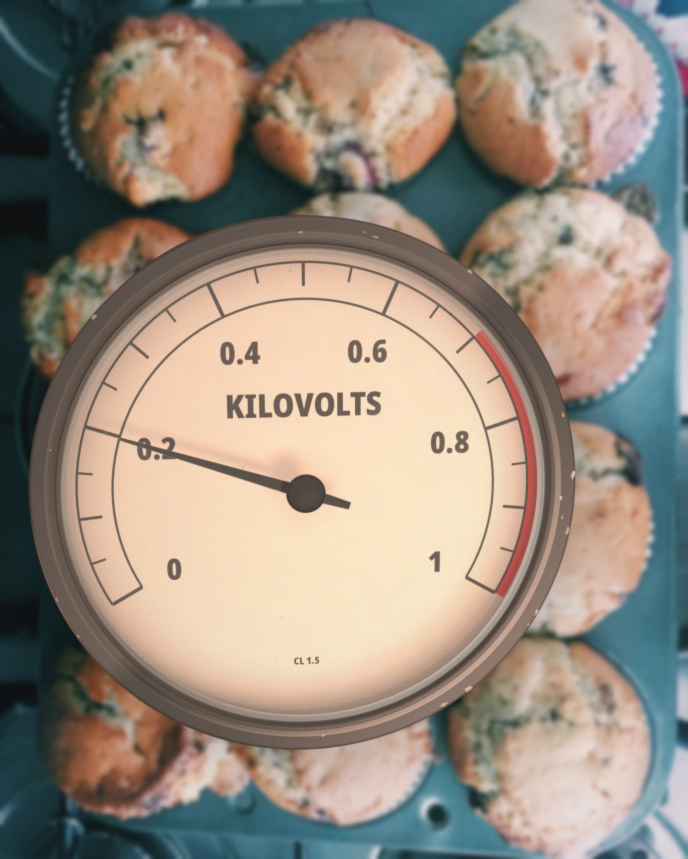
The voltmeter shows 0.2,kV
